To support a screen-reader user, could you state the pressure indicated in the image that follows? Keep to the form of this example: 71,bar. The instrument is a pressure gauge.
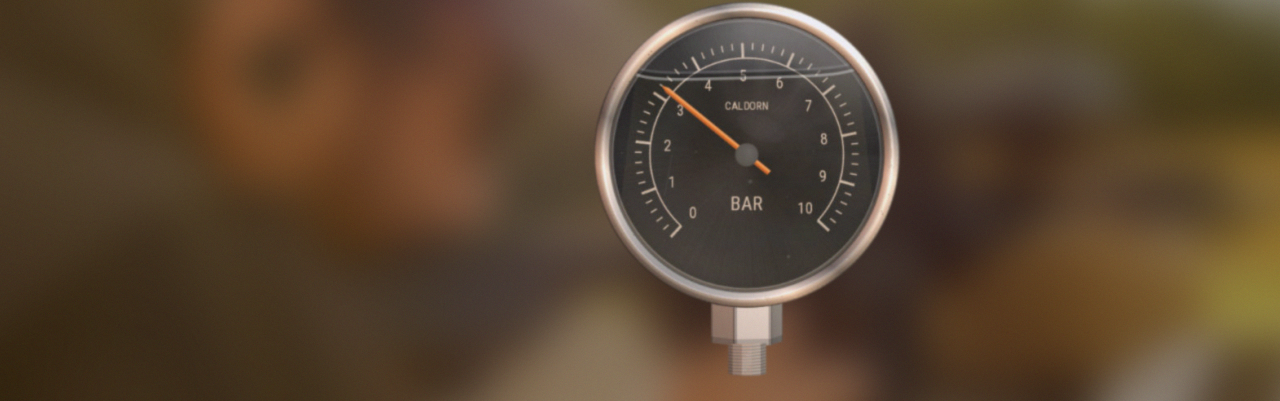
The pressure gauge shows 3.2,bar
